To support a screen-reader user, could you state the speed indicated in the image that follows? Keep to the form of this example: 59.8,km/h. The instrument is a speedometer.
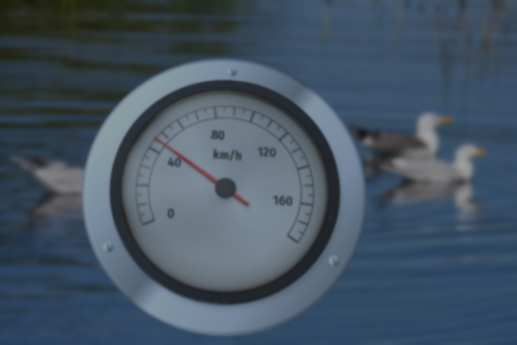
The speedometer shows 45,km/h
